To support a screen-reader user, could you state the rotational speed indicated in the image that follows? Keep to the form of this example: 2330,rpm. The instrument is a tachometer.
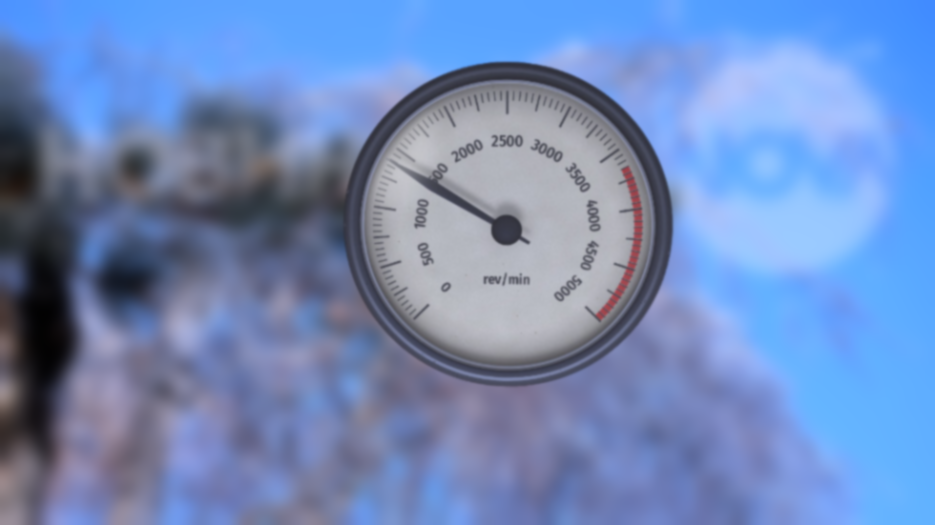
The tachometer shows 1400,rpm
